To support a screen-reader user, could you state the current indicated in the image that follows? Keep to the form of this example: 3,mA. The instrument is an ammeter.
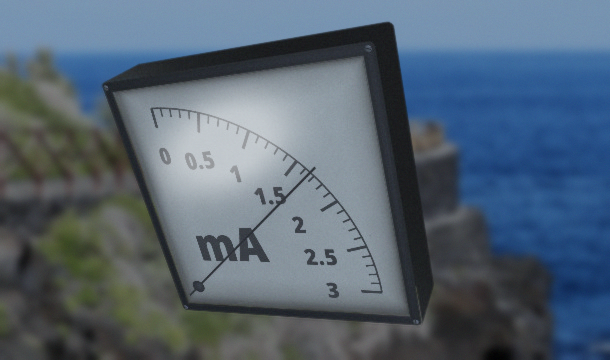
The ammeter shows 1.65,mA
